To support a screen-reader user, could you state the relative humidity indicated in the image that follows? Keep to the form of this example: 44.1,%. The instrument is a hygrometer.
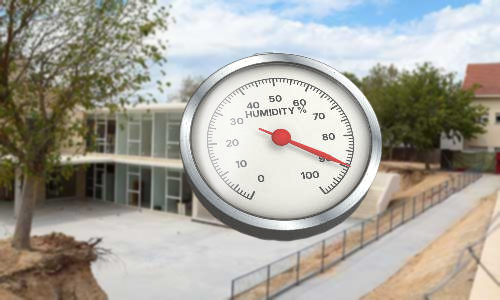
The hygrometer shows 90,%
